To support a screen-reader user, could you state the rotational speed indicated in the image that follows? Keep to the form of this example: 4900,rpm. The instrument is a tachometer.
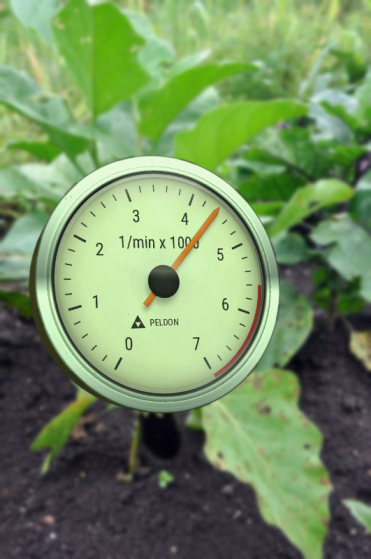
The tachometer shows 4400,rpm
